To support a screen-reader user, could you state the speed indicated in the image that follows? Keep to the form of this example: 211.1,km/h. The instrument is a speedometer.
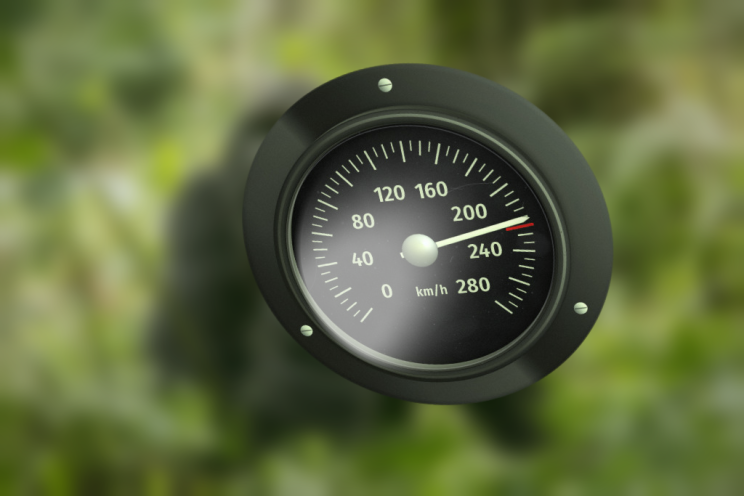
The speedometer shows 220,km/h
